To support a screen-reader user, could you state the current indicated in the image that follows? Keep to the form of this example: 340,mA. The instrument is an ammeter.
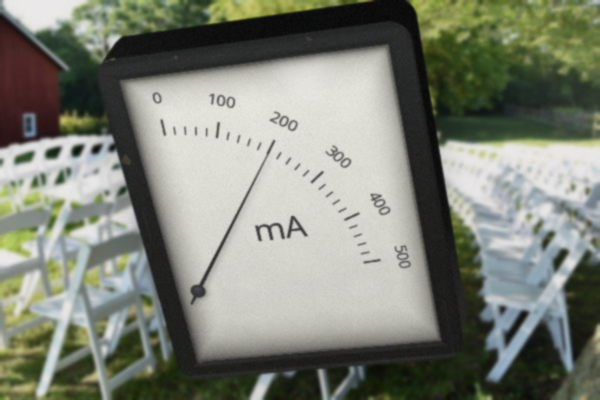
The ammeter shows 200,mA
